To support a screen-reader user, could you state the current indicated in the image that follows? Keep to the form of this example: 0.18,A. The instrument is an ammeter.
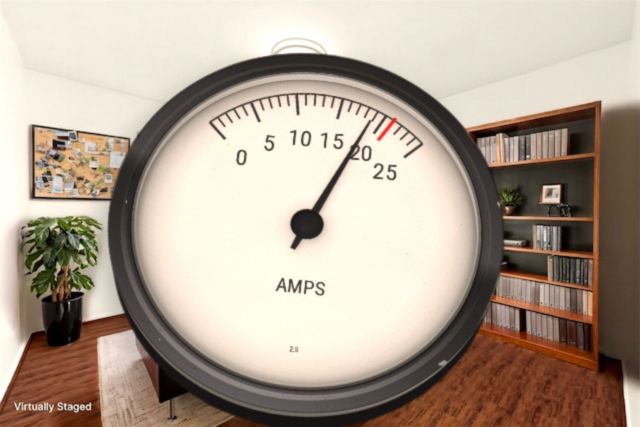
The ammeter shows 19,A
